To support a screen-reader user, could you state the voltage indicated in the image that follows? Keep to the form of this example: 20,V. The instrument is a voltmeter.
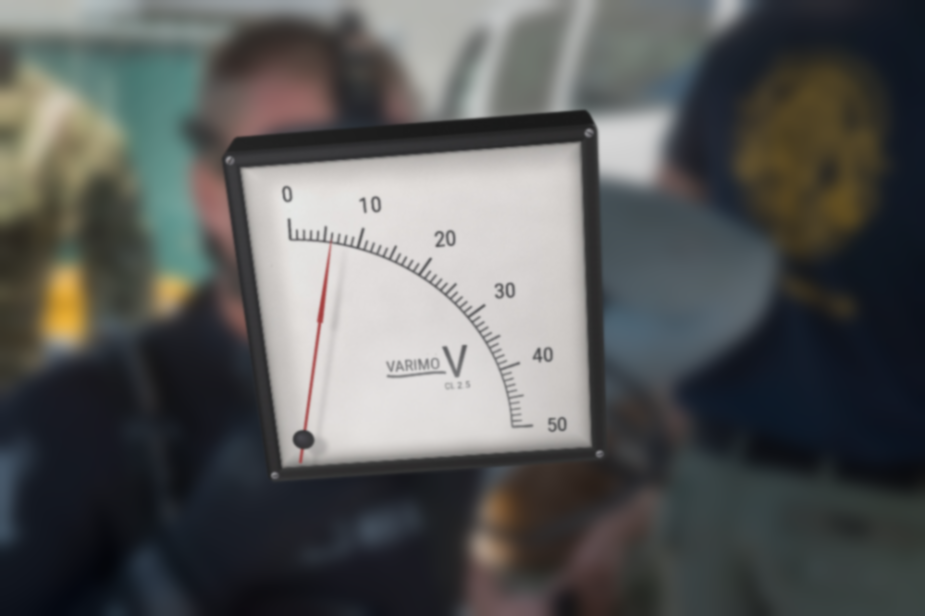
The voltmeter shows 6,V
